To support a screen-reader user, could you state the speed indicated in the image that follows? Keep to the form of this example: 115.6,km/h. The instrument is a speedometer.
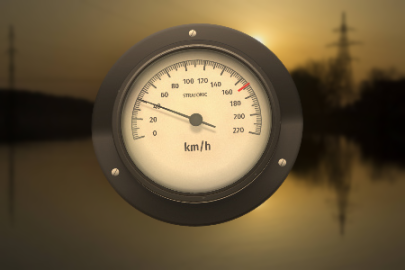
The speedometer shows 40,km/h
